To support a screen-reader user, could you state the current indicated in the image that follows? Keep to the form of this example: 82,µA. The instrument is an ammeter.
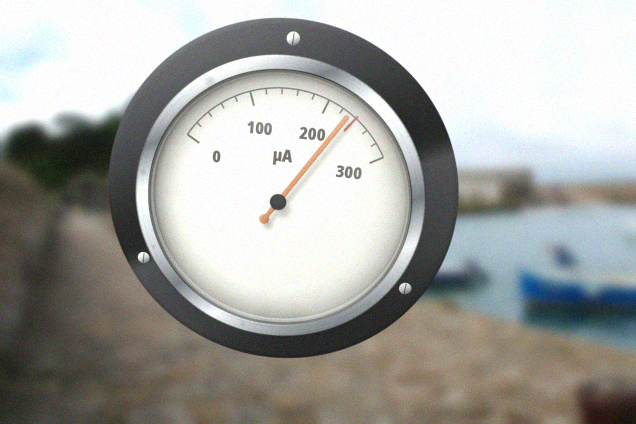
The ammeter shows 230,µA
